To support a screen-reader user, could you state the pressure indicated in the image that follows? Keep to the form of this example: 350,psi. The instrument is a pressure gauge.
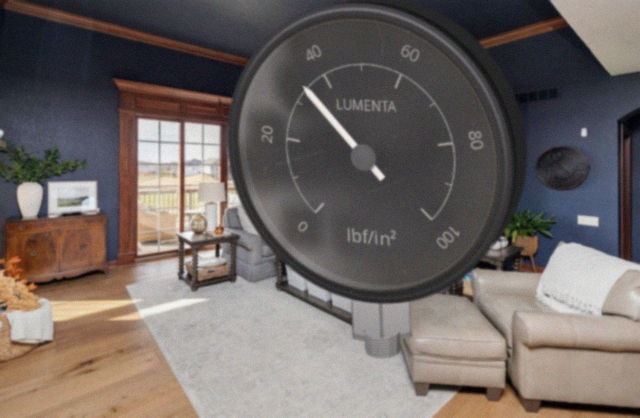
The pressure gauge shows 35,psi
